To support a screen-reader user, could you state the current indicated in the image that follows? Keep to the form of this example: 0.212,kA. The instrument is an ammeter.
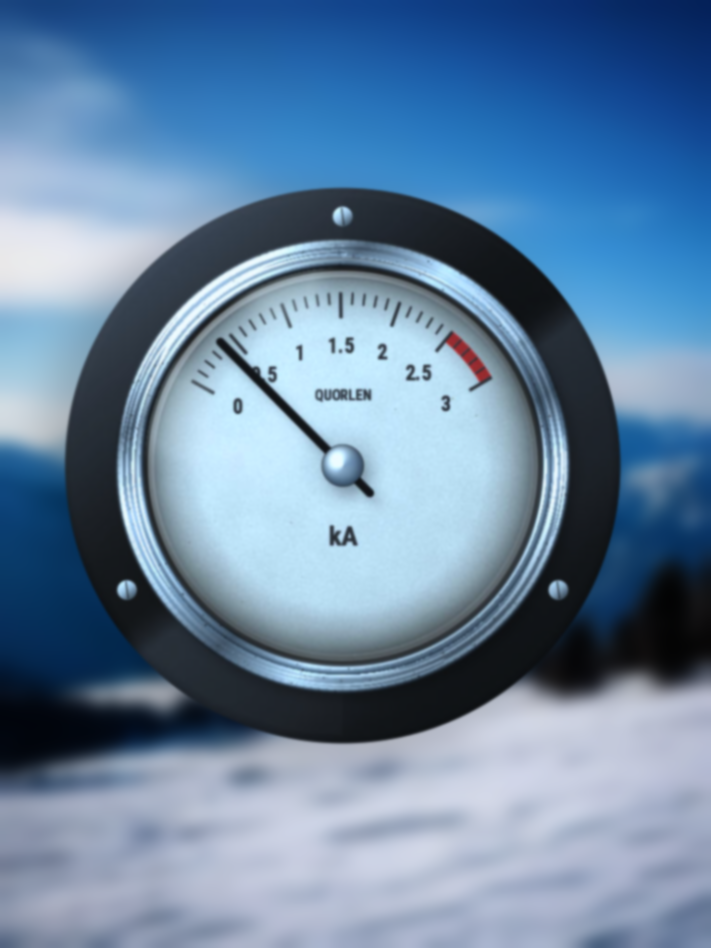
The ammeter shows 0.4,kA
